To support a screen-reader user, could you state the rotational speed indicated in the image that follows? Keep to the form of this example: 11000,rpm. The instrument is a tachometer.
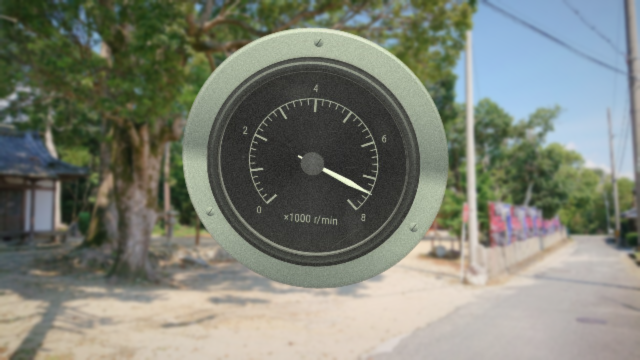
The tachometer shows 7400,rpm
